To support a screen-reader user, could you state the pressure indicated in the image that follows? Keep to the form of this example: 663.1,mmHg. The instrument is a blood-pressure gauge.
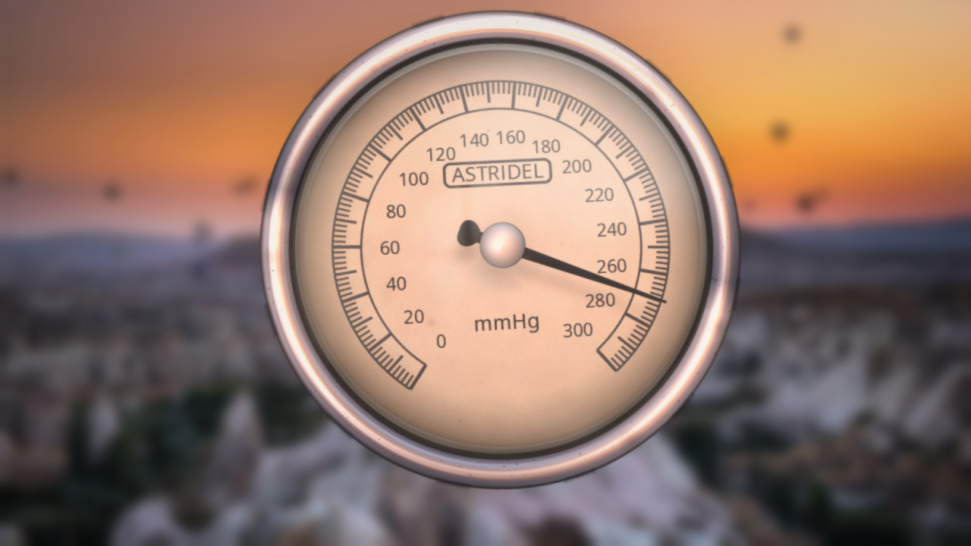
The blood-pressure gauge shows 270,mmHg
